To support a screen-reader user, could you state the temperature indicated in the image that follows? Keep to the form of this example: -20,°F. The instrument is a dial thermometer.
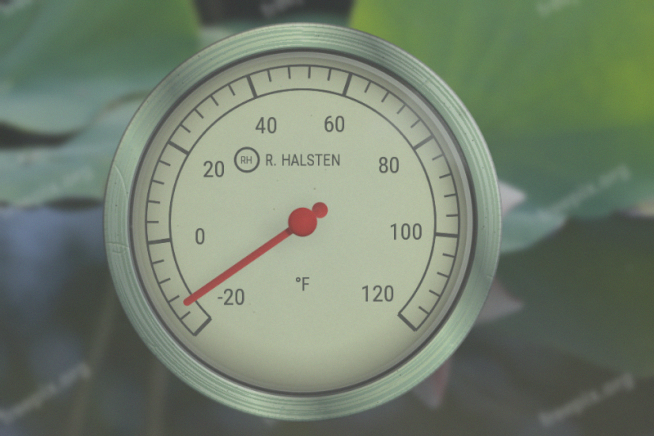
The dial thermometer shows -14,°F
